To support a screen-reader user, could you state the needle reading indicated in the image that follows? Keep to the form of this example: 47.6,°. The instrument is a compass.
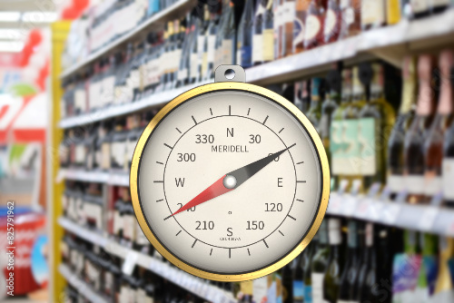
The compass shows 240,°
